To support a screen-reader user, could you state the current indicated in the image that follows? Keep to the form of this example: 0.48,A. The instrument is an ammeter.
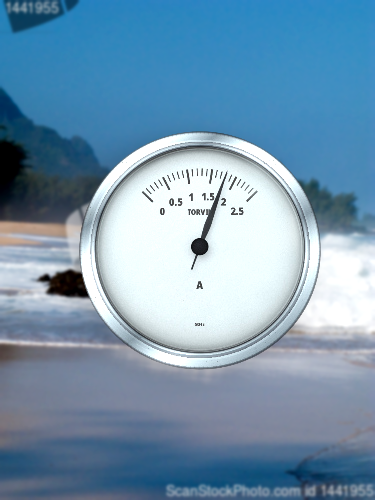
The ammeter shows 1.8,A
